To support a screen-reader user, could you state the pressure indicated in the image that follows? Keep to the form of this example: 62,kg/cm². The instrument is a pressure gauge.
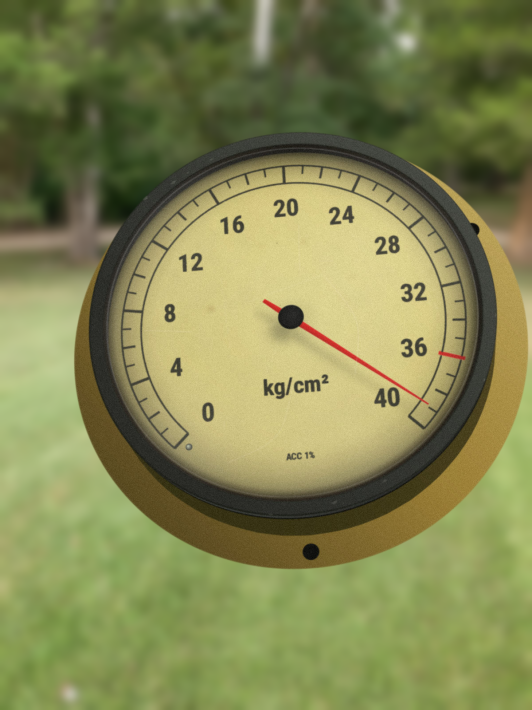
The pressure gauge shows 39,kg/cm²
